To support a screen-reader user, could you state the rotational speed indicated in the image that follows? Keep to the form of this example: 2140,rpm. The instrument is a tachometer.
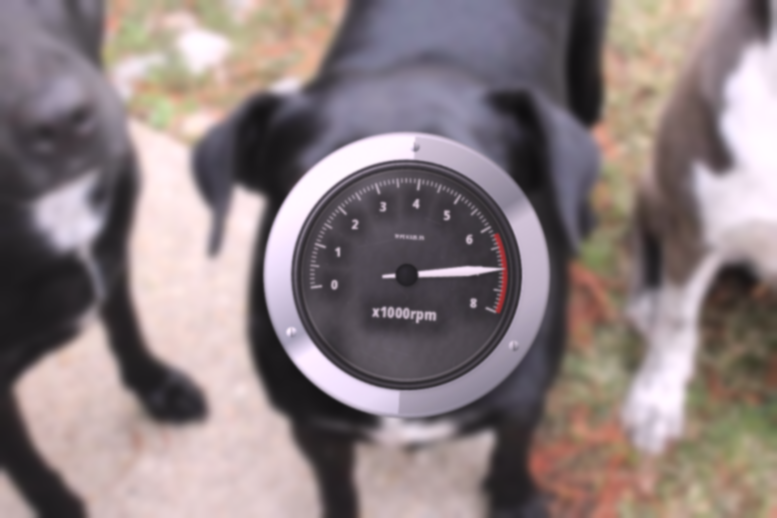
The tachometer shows 7000,rpm
